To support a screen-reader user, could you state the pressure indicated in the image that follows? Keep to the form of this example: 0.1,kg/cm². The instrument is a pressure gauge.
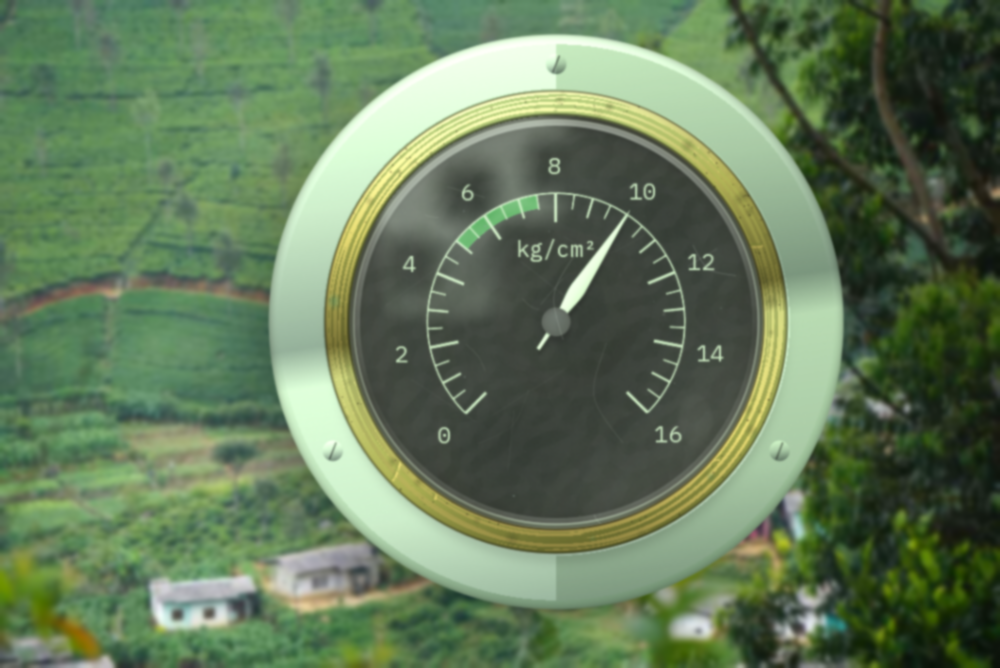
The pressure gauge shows 10,kg/cm²
